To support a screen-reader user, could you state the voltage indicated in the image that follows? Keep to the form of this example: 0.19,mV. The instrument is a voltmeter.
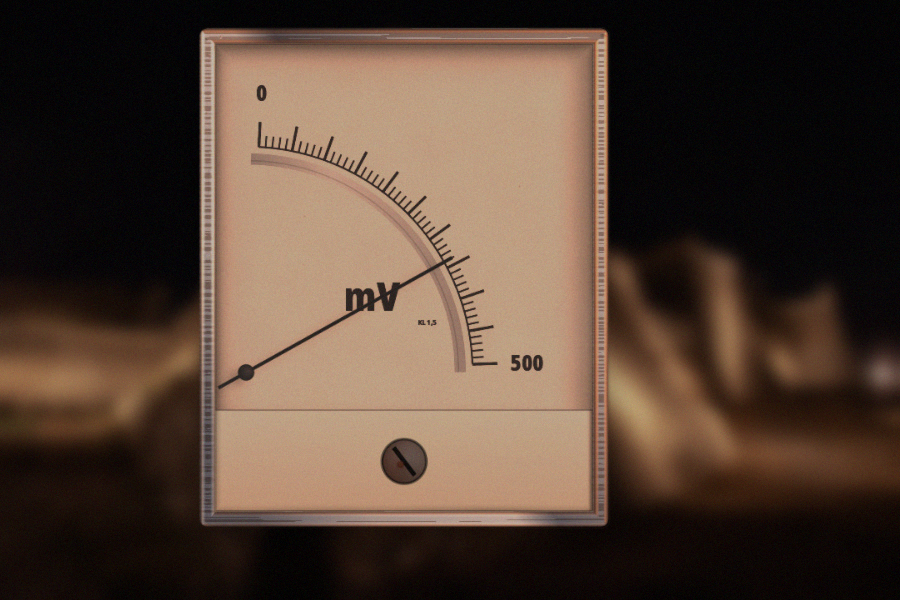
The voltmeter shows 340,mV
